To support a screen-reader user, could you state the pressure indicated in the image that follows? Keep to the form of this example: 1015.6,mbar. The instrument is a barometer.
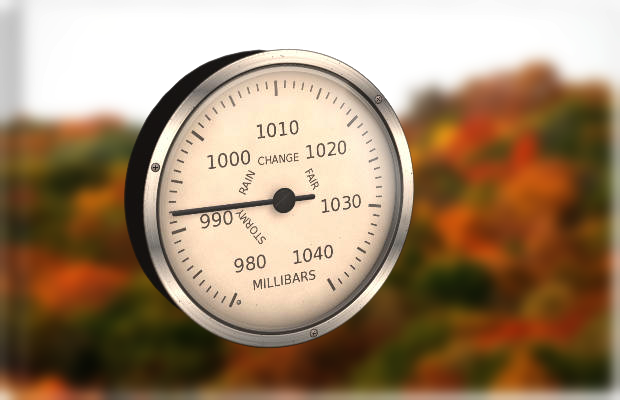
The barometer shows 992,mbar
